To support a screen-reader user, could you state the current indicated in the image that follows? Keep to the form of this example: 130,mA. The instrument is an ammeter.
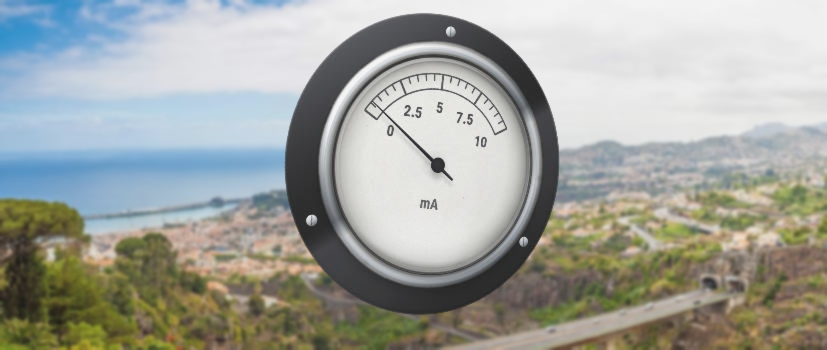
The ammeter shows 0.5,mA
